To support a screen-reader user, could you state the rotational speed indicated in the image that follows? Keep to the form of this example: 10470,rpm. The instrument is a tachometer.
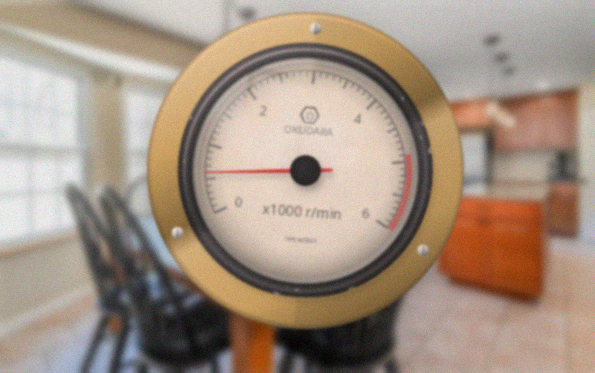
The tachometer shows 600,rpm
